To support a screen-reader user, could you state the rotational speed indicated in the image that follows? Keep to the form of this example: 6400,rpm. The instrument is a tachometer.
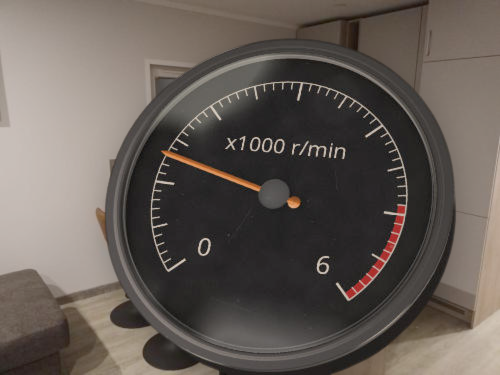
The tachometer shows 1300,rpm
